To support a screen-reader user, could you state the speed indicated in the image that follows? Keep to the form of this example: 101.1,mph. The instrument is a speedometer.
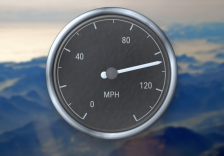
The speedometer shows 105,mph
